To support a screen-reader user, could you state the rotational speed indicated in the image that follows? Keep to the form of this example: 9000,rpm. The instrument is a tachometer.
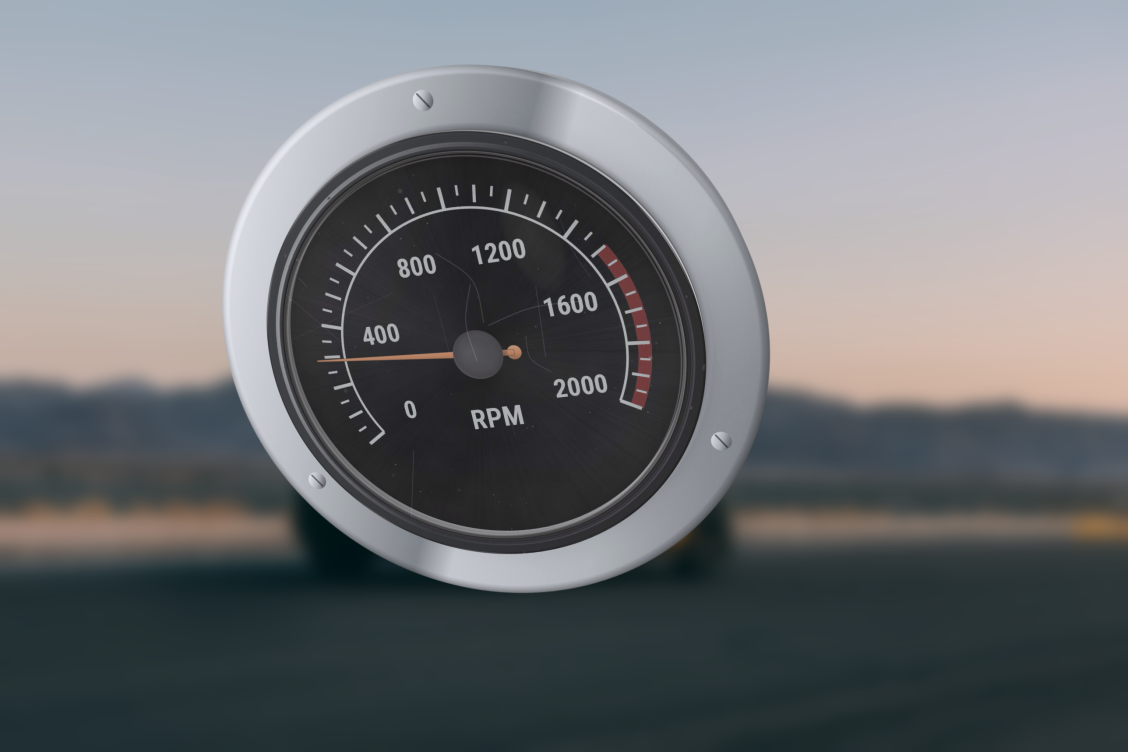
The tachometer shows 300,rpm
